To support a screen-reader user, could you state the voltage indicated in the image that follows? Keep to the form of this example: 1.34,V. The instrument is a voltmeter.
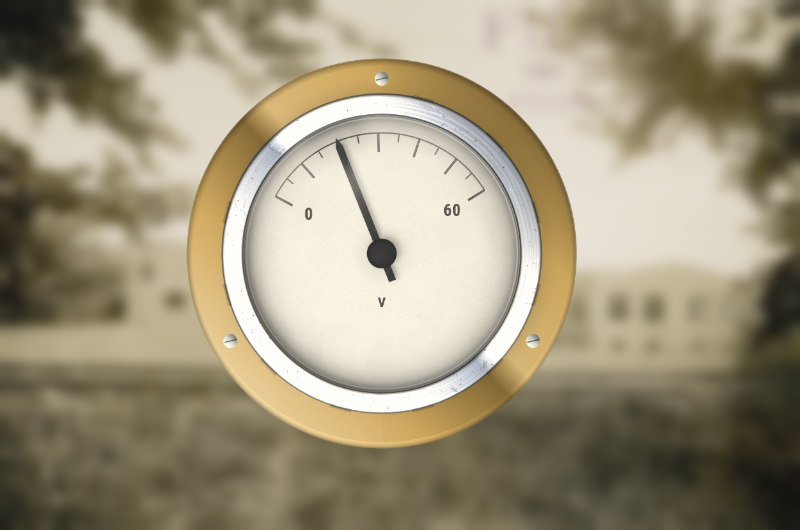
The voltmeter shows 20,V
